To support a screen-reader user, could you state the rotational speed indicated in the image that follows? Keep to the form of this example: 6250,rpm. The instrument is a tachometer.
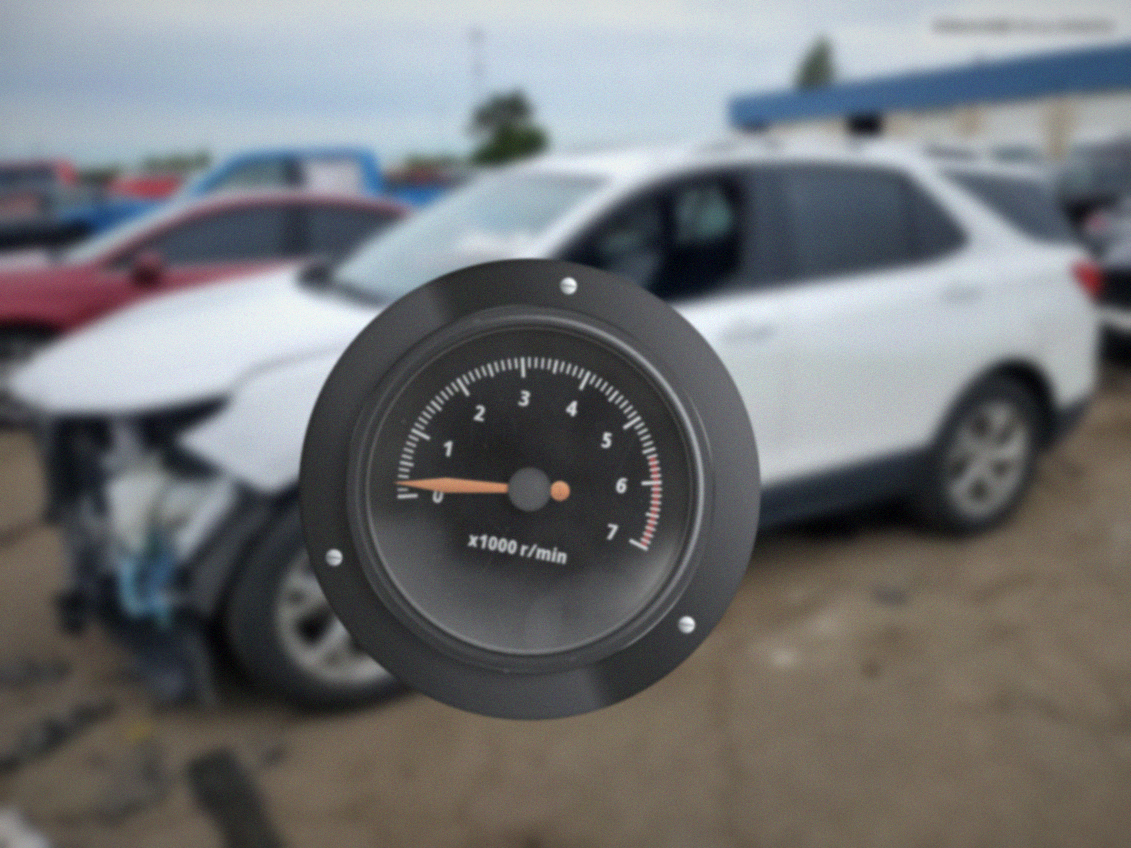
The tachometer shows 200,rpm
